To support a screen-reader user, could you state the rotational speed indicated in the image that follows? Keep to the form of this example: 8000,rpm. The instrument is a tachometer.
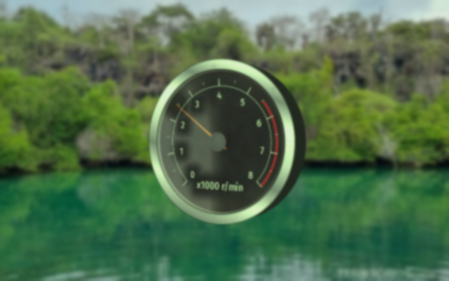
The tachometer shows 2500,rpm
